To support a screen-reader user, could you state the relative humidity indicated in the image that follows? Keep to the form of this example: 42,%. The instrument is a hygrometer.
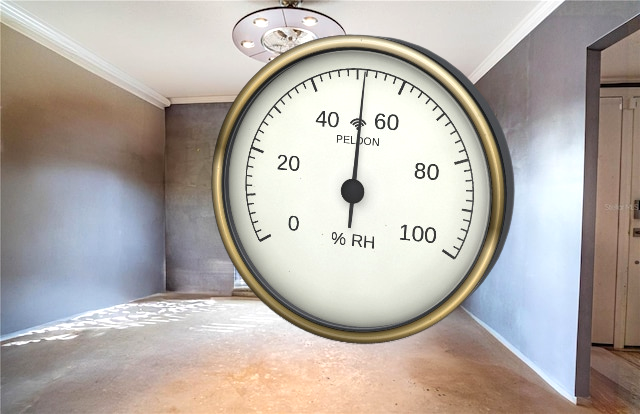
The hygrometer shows 52,%
